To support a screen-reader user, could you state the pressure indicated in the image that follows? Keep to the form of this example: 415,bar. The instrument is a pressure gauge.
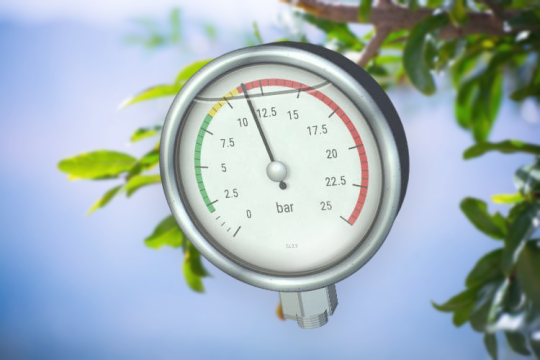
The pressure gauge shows 11.5,bar
